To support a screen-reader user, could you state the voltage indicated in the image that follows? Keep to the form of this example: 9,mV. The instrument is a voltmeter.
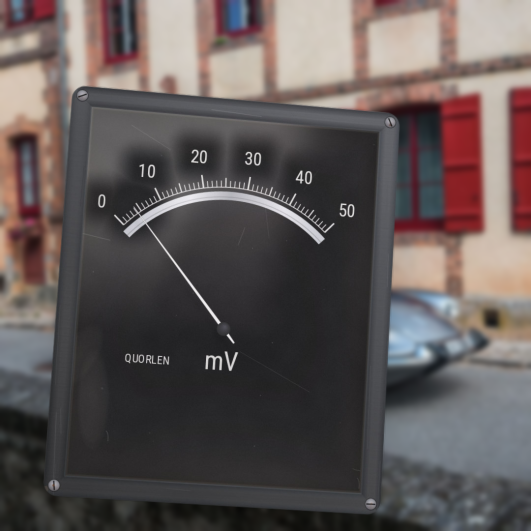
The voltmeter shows 4,mV
